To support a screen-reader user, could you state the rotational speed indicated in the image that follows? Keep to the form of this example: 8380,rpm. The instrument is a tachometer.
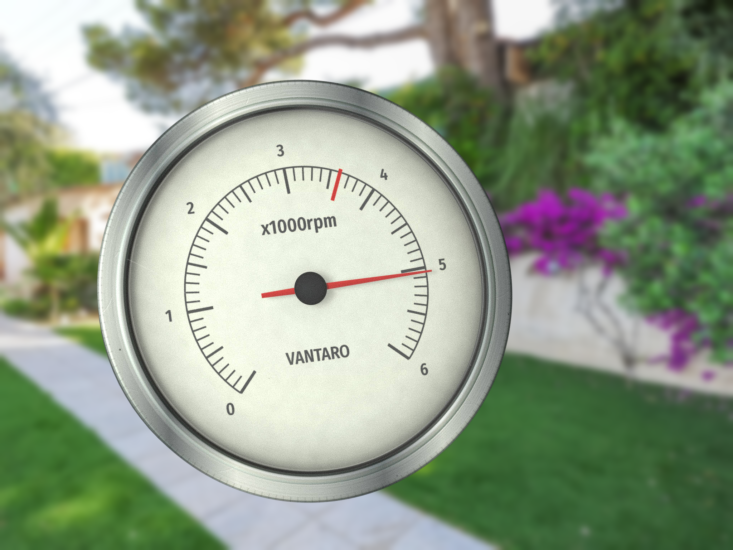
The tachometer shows 5050,rpm
